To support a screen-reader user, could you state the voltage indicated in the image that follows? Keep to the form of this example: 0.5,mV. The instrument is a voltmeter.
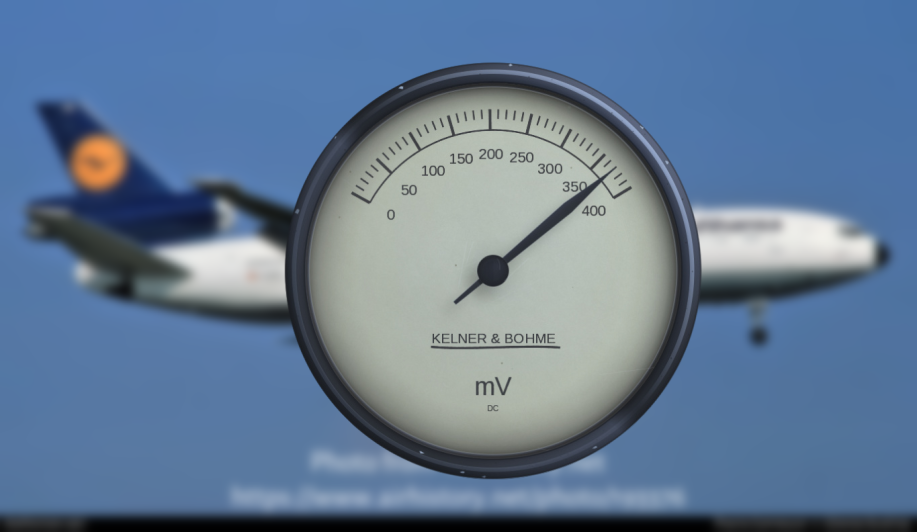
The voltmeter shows 370,mV
